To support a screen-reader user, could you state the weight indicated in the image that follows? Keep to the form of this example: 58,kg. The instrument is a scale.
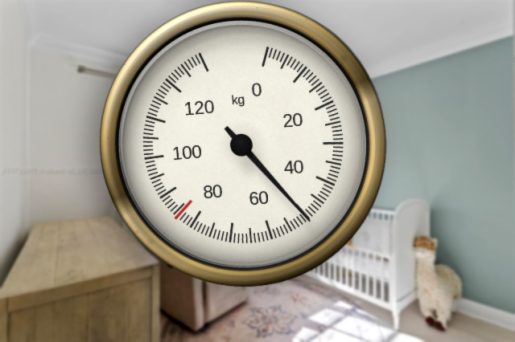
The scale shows 50,kg
